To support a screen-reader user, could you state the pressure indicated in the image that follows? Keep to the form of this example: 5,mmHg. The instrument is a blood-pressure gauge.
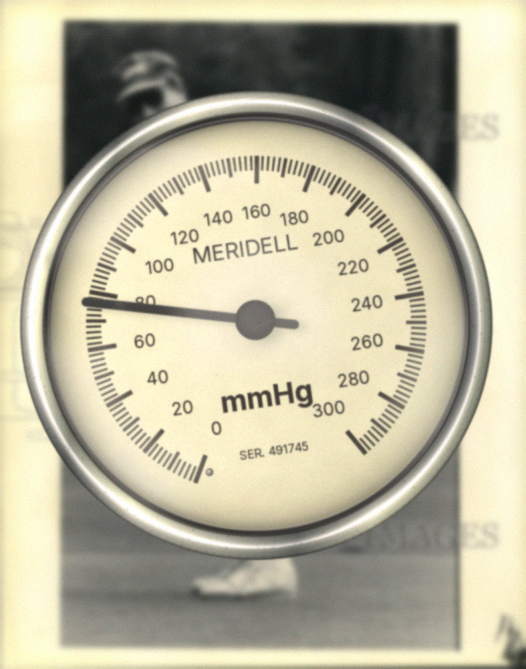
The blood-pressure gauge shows 76,mmHg
